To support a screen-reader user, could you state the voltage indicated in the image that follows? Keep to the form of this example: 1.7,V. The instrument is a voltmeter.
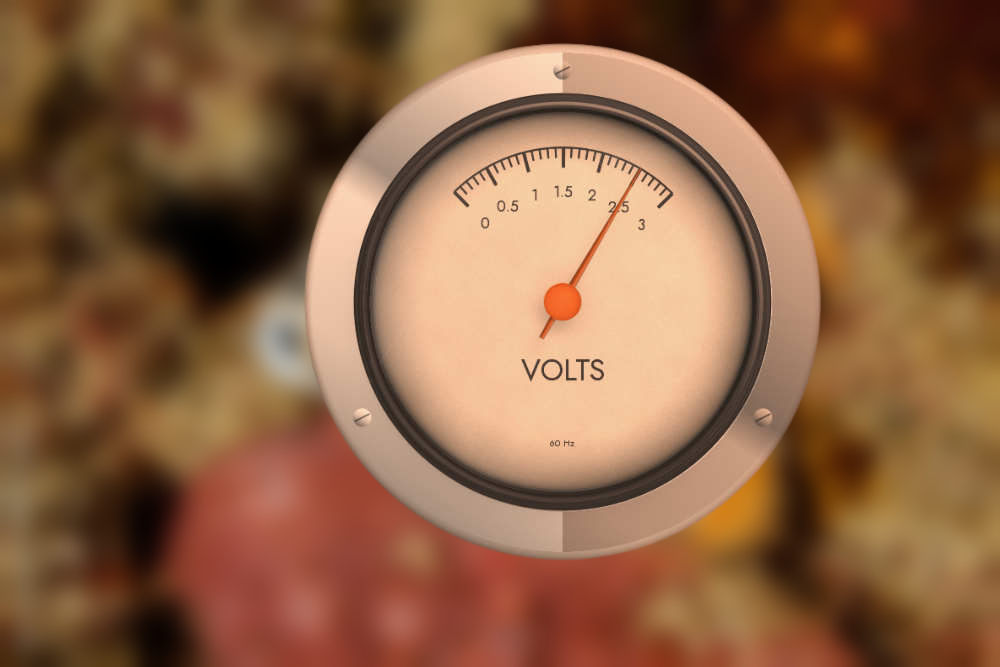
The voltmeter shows 2.5,V
